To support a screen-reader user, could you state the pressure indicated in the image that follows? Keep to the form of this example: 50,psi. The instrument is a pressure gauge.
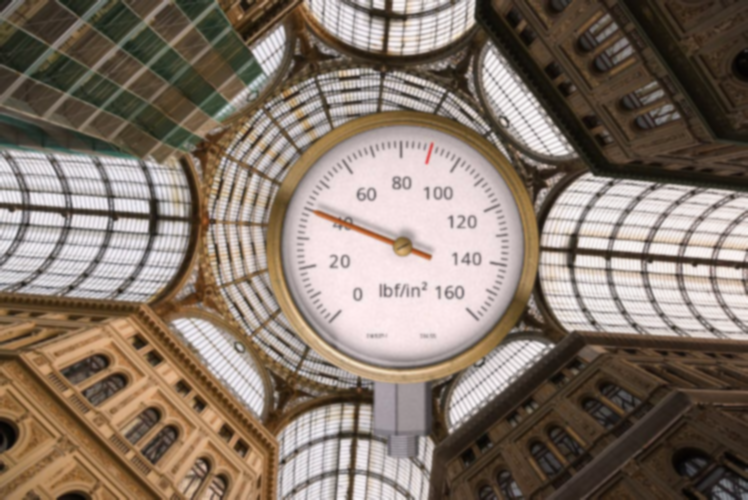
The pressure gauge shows 40,psi
